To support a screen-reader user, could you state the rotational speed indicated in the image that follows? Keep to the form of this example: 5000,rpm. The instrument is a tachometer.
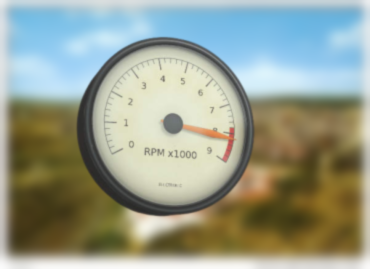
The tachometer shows 8200,rpm
